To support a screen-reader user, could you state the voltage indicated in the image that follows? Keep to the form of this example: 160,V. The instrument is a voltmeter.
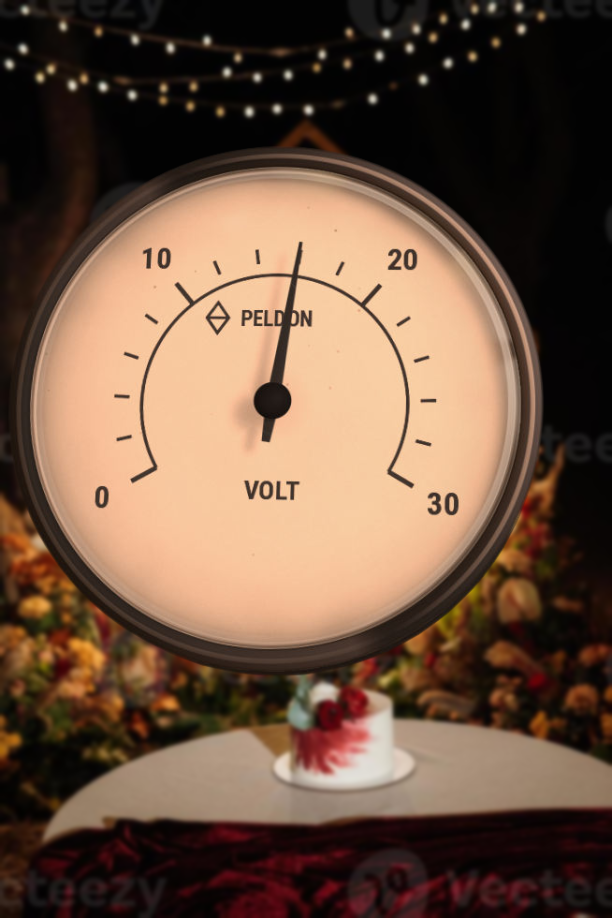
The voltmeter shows 16,V
